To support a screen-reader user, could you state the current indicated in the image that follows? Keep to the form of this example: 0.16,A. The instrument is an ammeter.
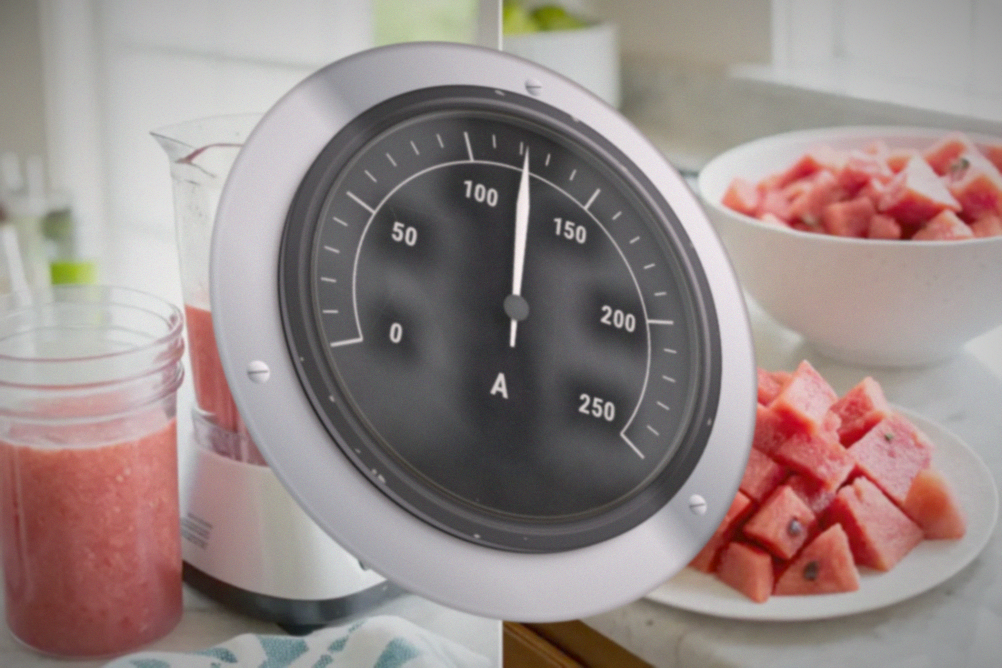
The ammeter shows 120,A
